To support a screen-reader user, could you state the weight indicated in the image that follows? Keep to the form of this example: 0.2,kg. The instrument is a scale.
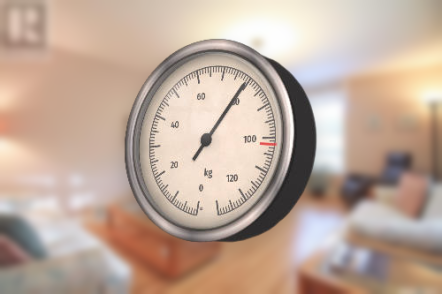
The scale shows 80,kg
